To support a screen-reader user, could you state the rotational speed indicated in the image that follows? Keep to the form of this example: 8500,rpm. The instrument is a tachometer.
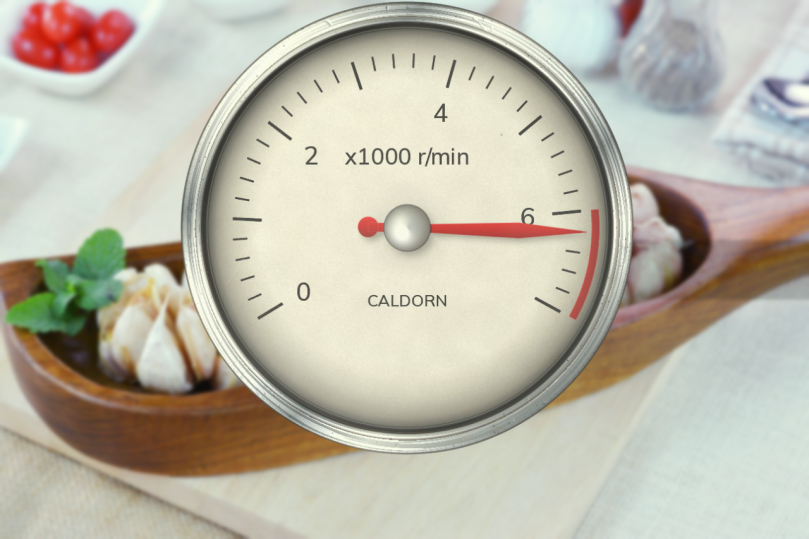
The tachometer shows 6200,rpm
